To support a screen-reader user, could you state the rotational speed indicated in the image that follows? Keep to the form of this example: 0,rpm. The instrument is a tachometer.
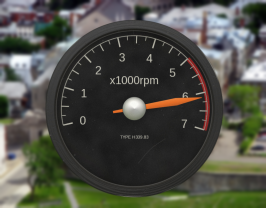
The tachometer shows 6125,rpm
